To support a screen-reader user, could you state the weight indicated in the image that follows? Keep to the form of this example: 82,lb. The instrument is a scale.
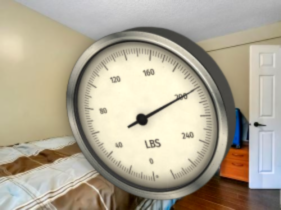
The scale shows 200,lb
